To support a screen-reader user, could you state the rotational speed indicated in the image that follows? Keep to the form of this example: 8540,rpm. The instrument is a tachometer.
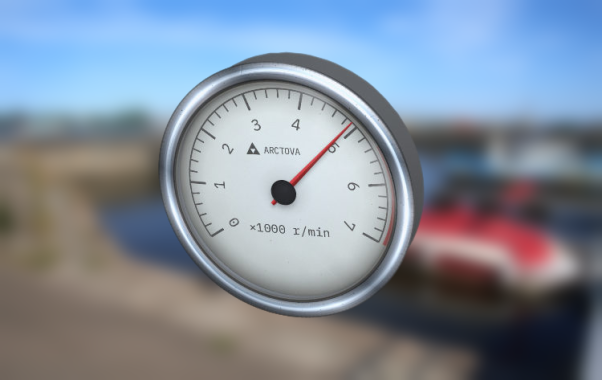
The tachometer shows 4900,rpm
